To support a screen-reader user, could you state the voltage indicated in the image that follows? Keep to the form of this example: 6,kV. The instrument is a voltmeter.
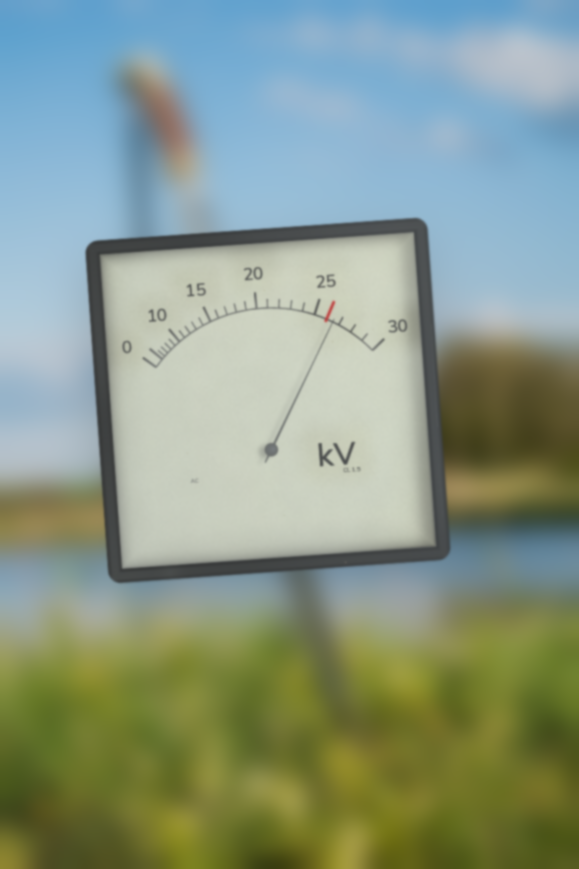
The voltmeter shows 26.5,kV
